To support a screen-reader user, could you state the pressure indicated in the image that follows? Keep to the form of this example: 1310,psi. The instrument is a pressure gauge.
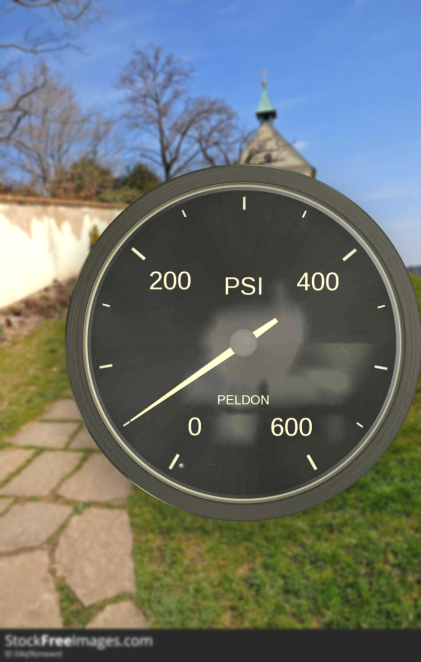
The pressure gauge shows 50,psi
